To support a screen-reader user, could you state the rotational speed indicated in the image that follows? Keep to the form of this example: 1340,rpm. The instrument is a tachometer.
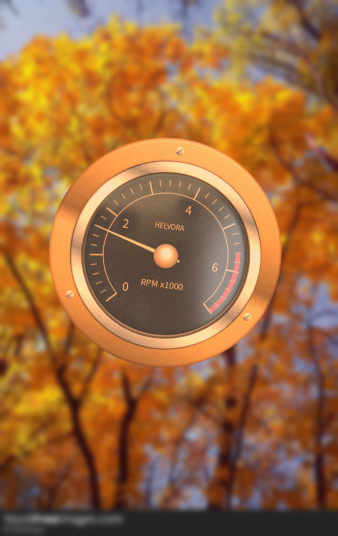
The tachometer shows 1600,rpm
